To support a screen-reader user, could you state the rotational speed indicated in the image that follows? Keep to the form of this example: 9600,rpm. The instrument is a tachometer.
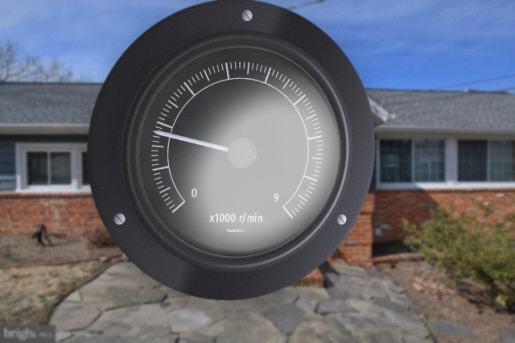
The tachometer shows 1800,rpm
